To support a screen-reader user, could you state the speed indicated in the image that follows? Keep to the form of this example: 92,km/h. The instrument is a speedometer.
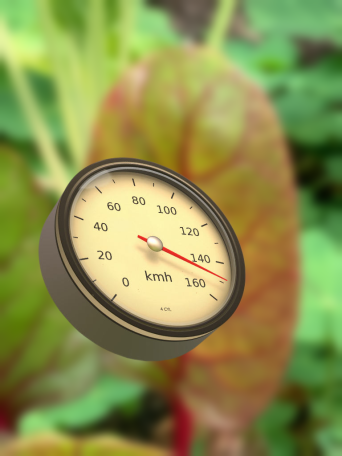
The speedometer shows 150,km/h
